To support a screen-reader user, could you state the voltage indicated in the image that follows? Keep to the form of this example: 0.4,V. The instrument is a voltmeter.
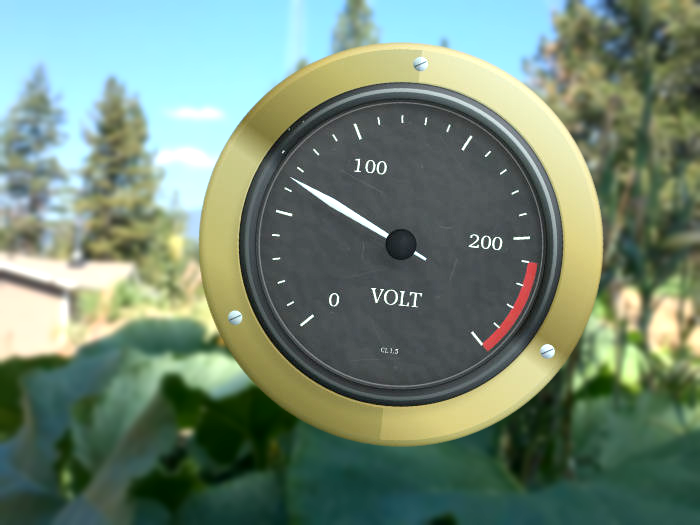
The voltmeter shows 65,V
